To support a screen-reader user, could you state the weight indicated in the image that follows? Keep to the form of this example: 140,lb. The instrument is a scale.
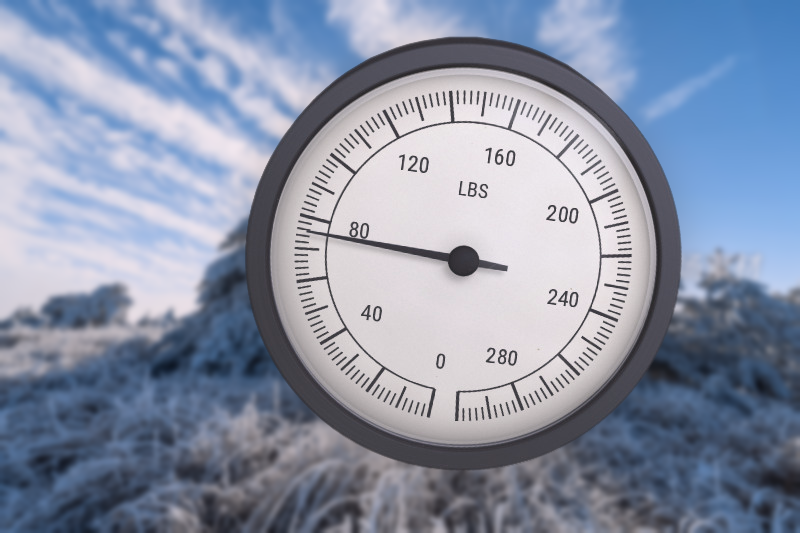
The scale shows 76,lb
